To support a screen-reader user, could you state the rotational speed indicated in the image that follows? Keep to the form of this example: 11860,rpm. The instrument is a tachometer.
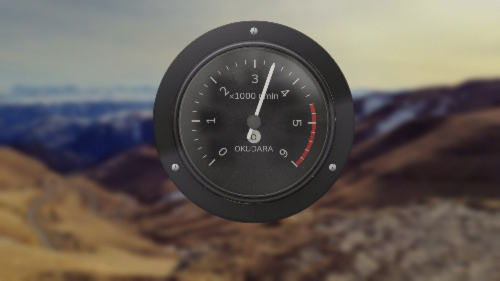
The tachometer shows 3400,rpm
